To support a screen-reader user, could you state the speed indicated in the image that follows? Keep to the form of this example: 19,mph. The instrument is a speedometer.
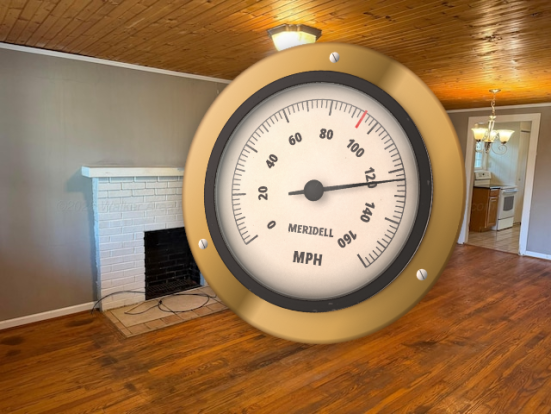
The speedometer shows 124,mph
